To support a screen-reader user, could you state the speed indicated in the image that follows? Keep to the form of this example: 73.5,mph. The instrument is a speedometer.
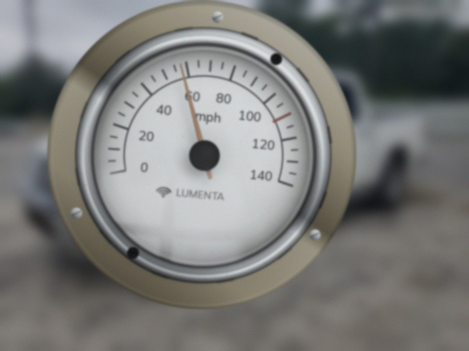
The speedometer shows 57.5,mph
